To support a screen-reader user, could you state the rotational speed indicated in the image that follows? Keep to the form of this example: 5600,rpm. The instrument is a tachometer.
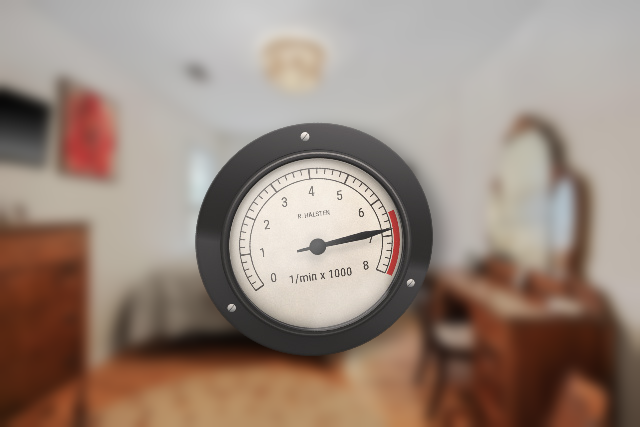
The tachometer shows 6800,rpm
